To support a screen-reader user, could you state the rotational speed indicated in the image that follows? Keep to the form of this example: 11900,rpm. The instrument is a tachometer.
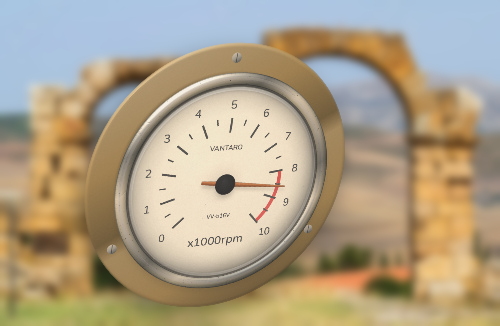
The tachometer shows 8500,rpm
